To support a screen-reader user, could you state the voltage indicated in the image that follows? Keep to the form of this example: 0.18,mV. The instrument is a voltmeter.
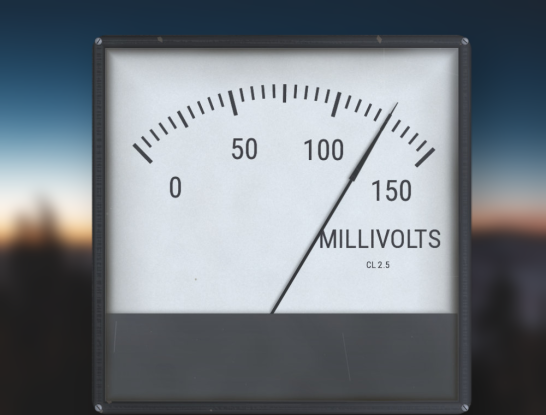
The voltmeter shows 125,mV
